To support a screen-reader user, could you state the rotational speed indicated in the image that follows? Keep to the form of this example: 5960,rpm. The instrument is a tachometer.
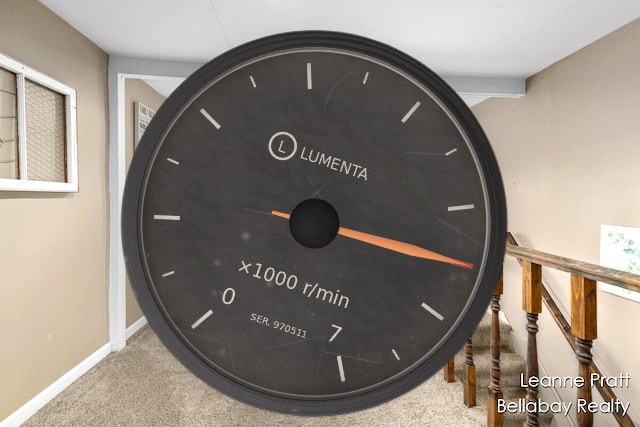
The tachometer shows 5500,rpm
